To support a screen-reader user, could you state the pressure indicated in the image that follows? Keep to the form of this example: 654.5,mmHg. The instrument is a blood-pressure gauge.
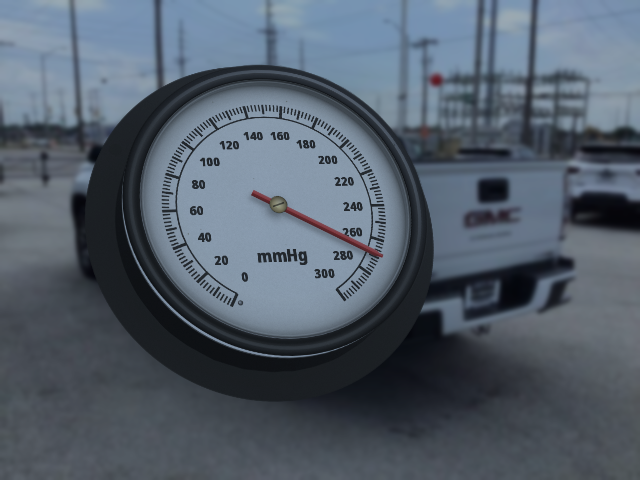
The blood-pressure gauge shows 270,mmHg
